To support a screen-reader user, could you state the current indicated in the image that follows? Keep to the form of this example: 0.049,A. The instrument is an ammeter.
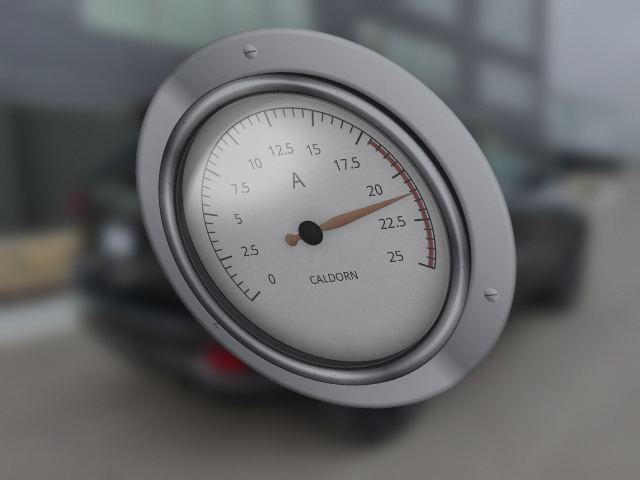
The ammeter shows 21,A
